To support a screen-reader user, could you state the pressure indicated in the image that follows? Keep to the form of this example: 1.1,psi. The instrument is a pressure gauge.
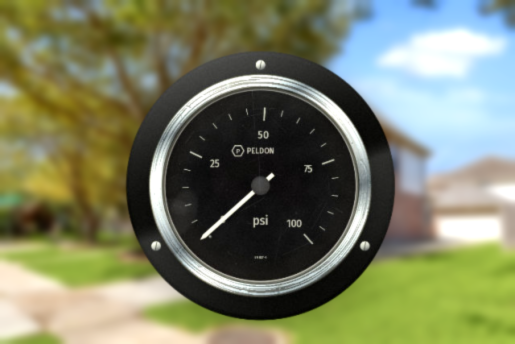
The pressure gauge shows 0,psi
